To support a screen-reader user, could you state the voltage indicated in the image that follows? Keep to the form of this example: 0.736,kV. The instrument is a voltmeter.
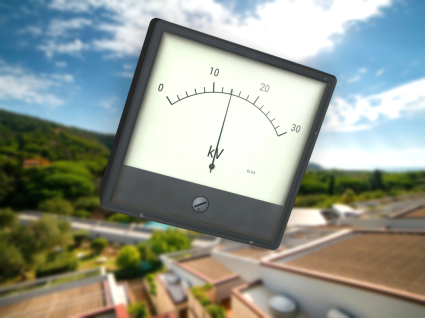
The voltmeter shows 14,kV
